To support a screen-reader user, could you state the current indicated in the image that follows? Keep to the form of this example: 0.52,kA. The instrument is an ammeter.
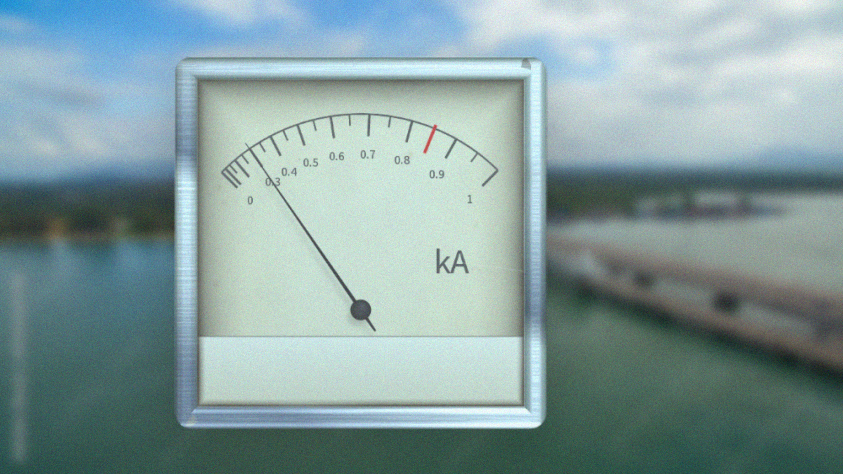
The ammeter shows 0.3,kA
